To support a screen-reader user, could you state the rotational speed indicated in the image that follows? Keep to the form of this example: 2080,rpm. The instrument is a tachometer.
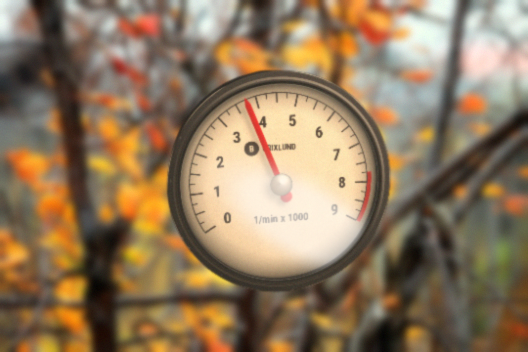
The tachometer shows 3750,rpm
